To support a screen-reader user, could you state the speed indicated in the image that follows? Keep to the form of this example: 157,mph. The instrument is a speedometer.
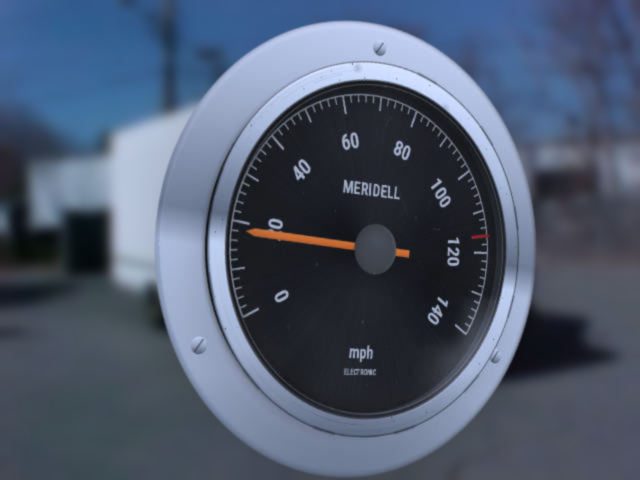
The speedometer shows 18,mph
